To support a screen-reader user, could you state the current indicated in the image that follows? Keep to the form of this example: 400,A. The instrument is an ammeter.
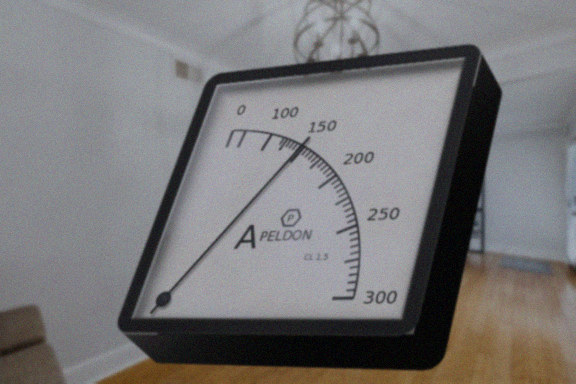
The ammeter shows 150,A
